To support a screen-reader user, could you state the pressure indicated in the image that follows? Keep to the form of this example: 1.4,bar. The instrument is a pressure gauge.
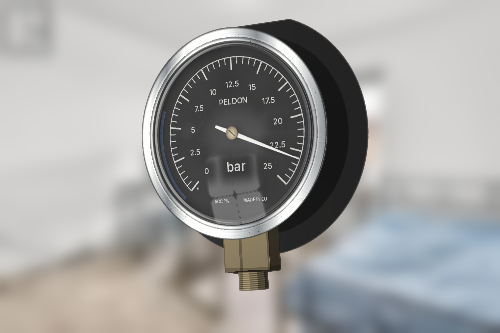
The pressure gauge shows 23,bar
